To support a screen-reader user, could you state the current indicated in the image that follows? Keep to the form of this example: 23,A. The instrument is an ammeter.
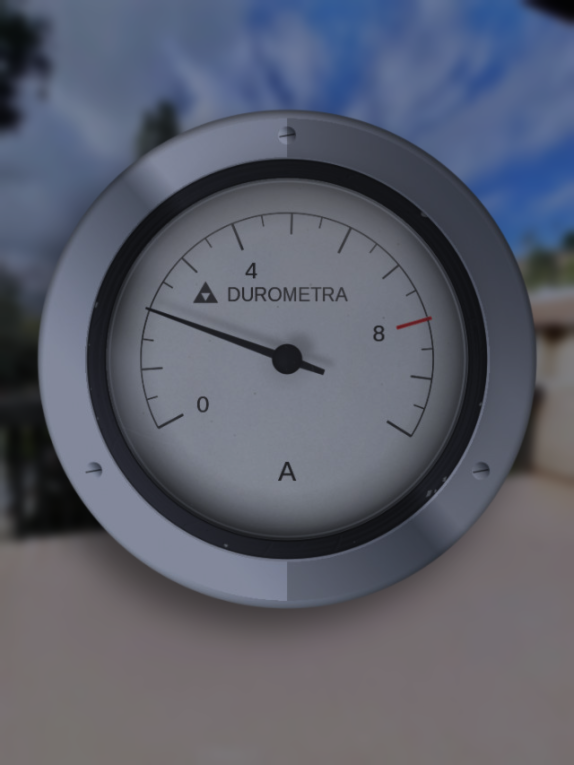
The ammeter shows 2,A
